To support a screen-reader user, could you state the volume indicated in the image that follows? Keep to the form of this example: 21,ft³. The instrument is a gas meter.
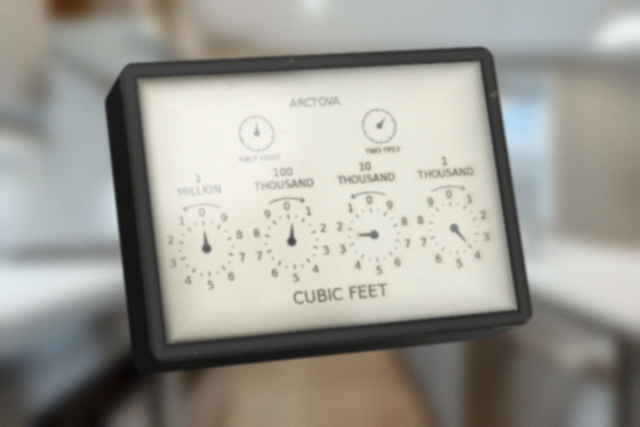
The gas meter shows 2400,ft³
